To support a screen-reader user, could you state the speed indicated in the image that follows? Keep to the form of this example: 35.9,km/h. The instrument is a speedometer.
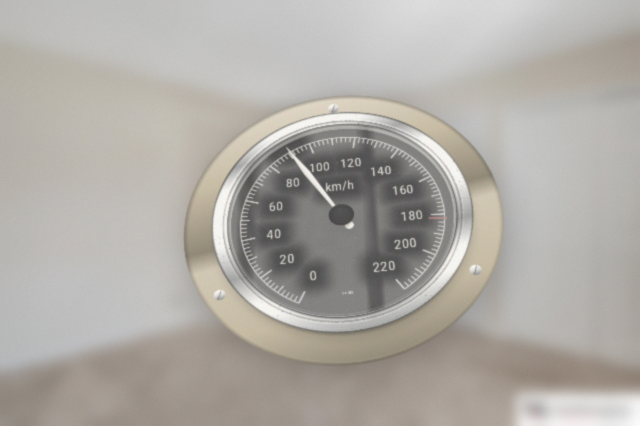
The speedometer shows 90,km/h
